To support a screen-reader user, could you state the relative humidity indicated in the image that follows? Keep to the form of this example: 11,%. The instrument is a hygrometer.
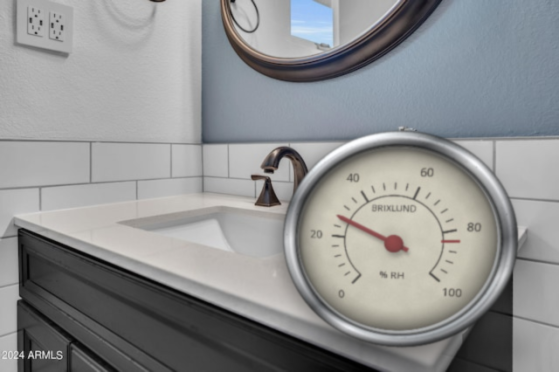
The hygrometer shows 28,%
